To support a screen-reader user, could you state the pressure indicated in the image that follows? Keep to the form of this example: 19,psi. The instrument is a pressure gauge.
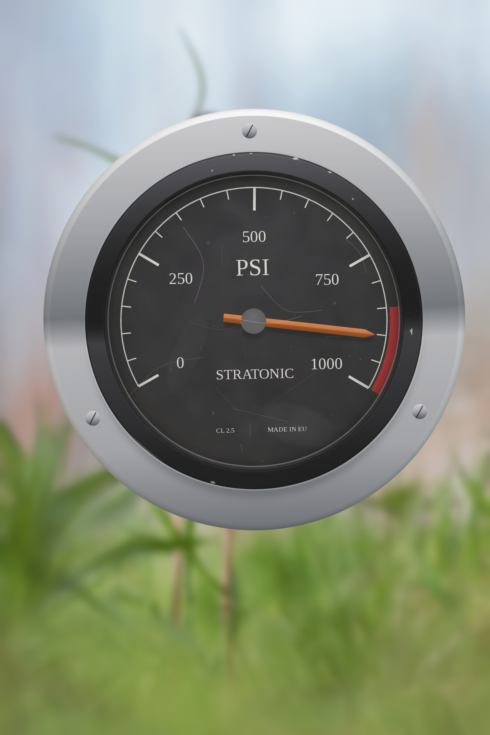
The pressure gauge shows 900,psi
